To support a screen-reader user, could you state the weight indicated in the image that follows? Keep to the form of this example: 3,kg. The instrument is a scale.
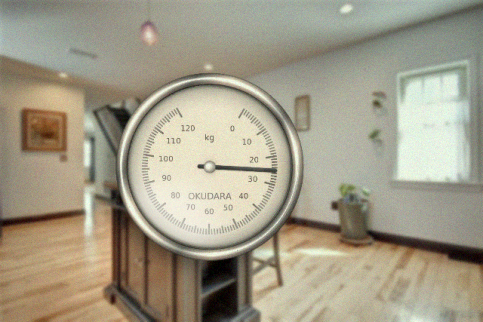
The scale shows 25,kg
